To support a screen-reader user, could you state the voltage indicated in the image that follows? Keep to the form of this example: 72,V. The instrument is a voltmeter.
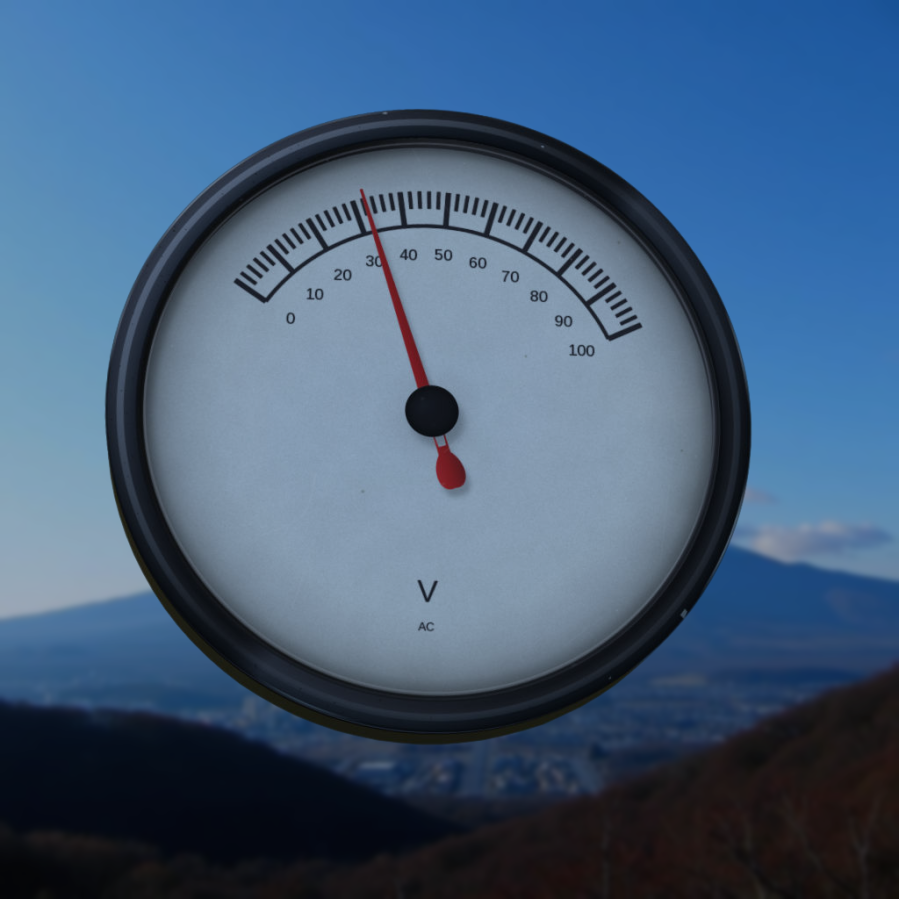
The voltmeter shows 32,V
